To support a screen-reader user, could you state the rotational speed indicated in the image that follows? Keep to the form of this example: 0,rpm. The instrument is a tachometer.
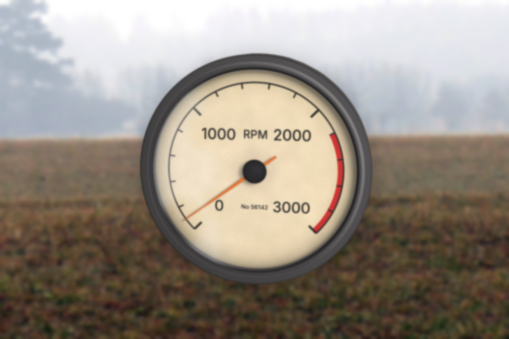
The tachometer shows 100,rpm
